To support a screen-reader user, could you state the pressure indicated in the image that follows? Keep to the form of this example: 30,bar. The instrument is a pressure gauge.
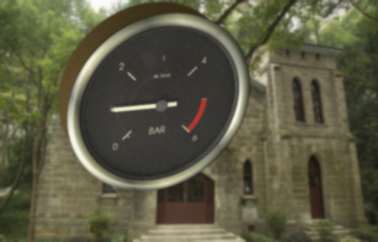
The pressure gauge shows 1,bar
